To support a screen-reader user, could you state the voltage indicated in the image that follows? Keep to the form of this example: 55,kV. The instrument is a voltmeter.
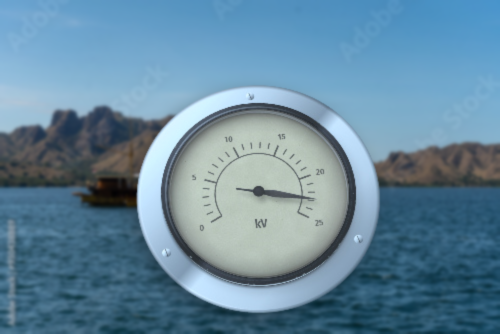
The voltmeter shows 23,kV
